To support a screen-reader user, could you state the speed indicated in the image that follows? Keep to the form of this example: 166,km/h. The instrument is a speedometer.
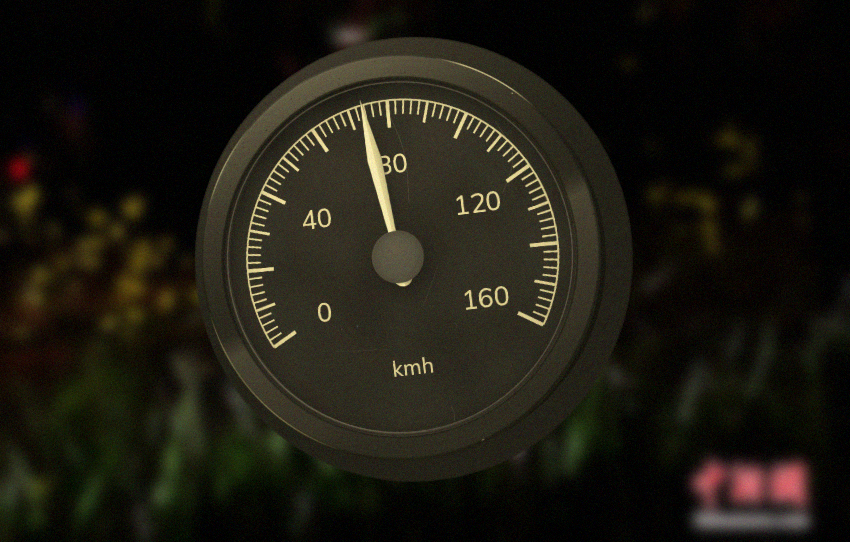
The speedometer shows 74,km/h
